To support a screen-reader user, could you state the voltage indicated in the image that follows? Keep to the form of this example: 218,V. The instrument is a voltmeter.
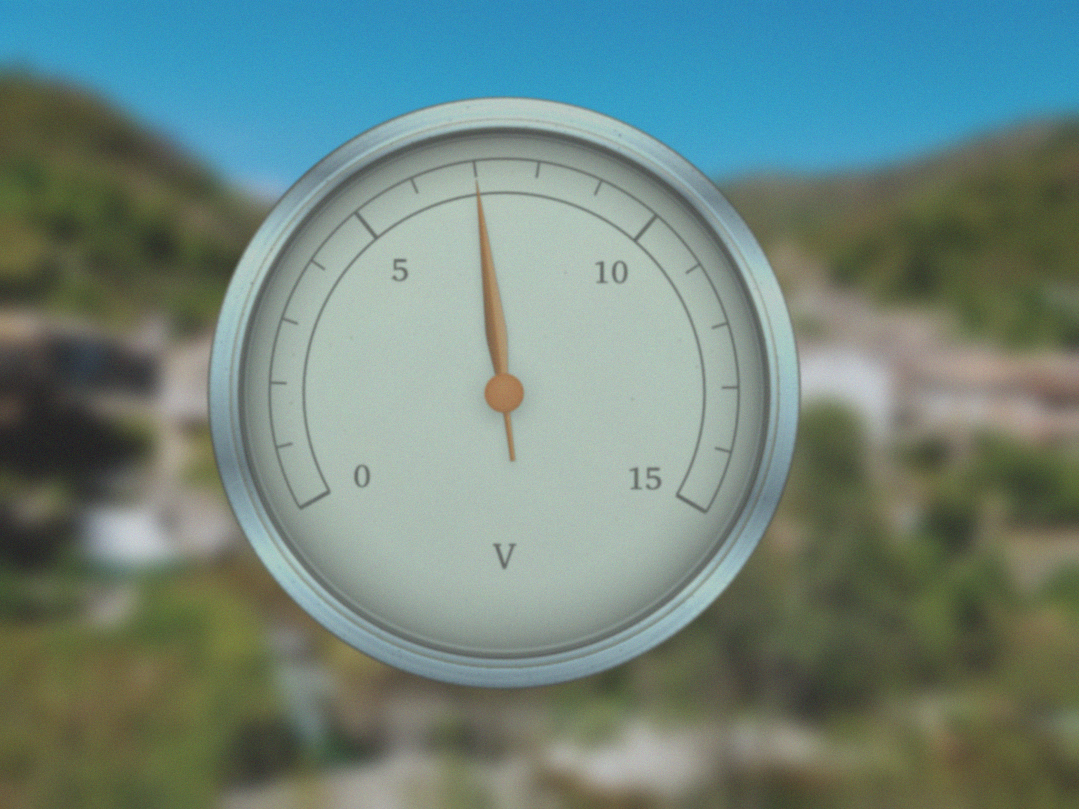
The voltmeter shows 7,V
